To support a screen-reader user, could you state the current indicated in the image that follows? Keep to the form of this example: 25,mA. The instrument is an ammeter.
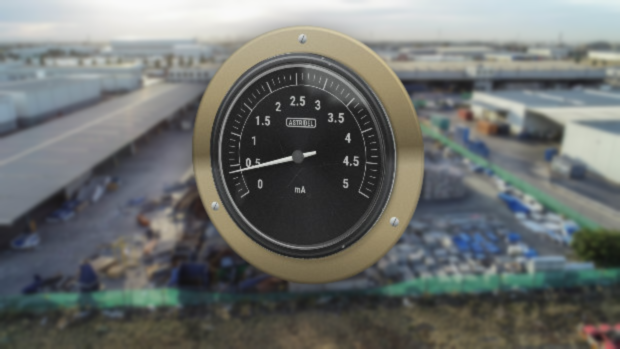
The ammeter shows 0.4,mA
